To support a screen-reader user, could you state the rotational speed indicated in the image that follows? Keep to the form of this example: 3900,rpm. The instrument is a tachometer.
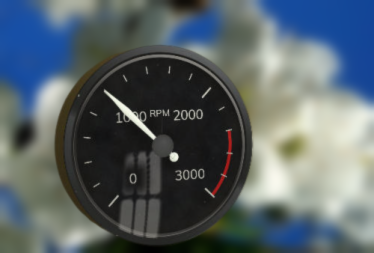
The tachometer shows 1000,rpm
